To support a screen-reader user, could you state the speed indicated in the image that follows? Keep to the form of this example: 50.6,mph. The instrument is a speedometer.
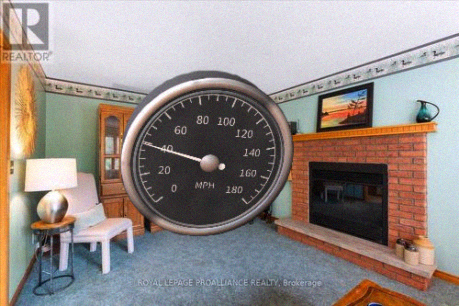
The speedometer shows 40,mph
